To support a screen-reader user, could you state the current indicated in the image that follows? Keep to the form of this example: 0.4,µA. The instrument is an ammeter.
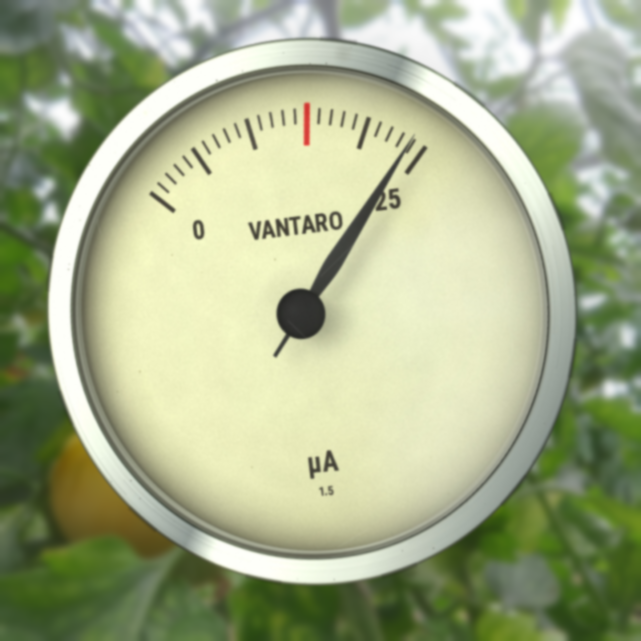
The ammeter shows 24,µA
